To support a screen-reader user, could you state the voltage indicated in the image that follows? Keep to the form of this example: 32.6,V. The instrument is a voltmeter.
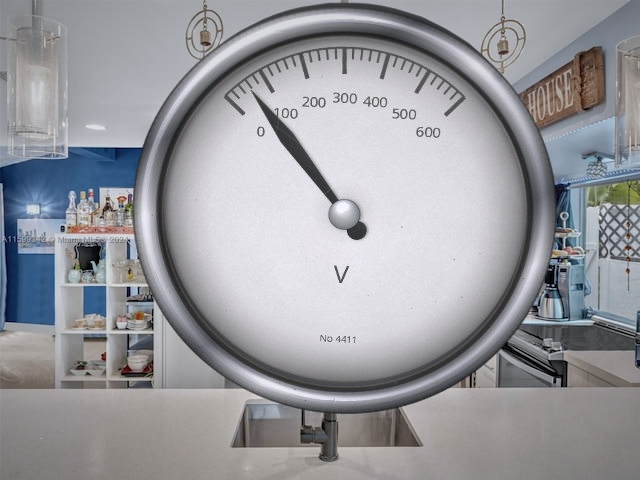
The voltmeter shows 60,V
